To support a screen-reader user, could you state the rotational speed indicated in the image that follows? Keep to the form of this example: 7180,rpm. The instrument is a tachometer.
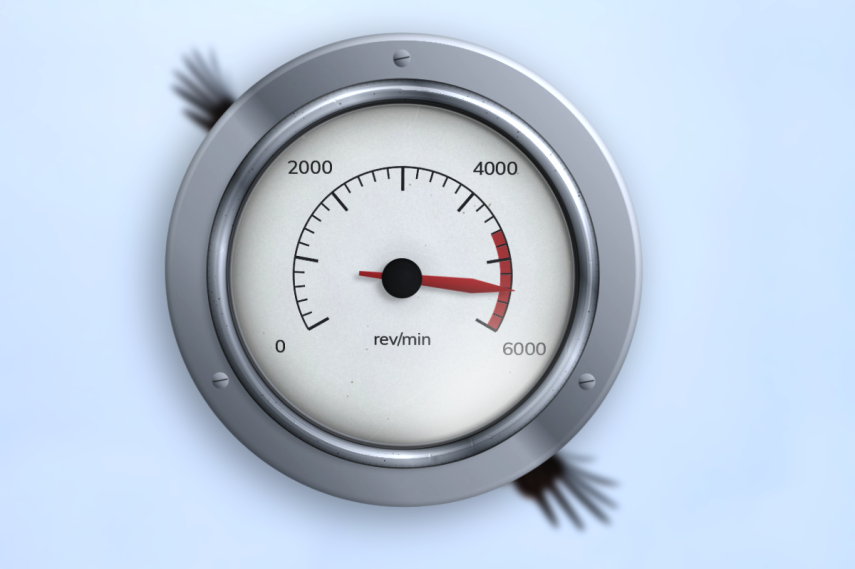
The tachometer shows 5400,rpm
